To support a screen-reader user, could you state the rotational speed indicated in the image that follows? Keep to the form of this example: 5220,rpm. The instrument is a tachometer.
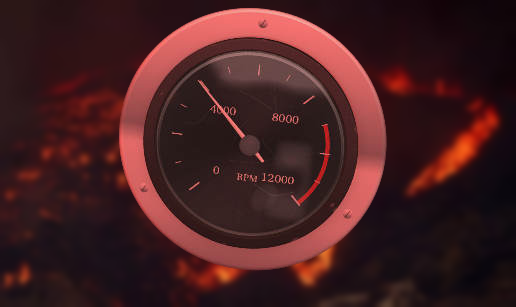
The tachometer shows 4000,rpm
